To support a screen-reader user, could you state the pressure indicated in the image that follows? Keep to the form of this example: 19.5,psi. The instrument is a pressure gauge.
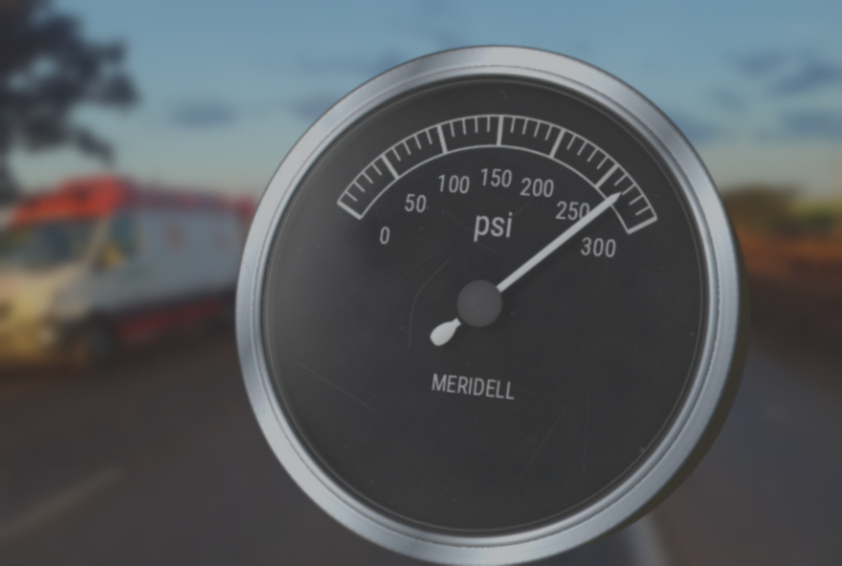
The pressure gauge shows 270,psi
